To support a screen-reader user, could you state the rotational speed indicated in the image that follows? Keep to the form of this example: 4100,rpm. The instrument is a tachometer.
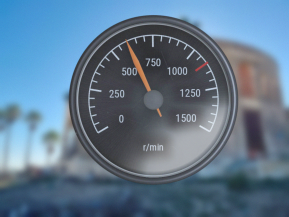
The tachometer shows 600,rpm
